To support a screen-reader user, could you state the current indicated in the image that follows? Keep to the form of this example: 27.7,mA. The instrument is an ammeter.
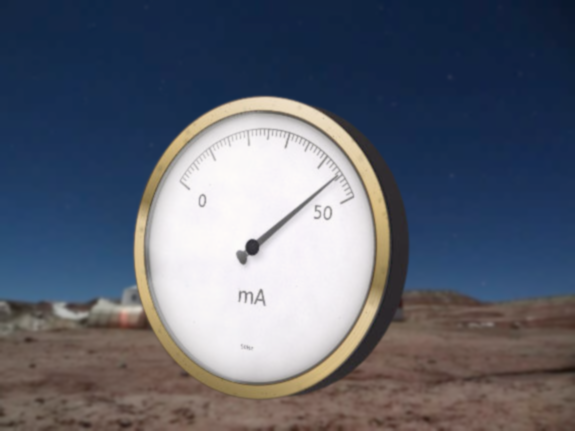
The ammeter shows 45,mA
